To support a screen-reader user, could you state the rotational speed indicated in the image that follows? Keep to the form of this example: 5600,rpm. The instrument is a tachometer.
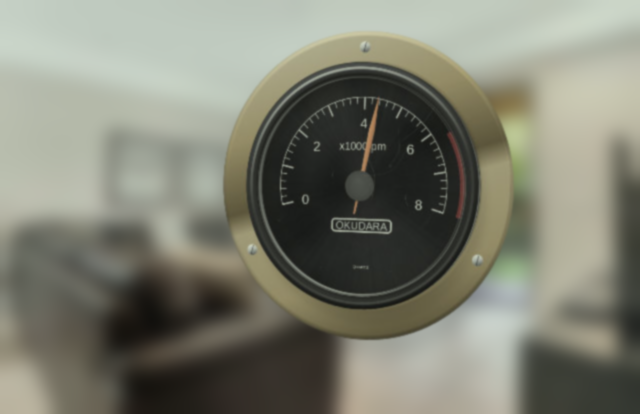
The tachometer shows 4400,rpm
